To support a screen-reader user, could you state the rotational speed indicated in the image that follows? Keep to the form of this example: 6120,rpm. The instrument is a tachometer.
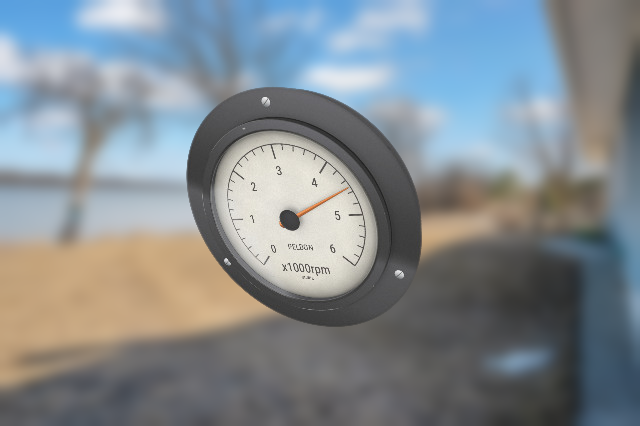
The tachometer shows 4500,rpm
